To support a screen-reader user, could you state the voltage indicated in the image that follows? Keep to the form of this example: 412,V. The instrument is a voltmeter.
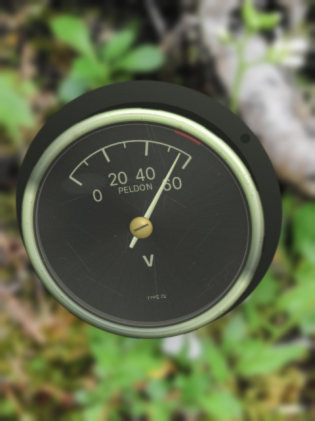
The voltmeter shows 55,V
